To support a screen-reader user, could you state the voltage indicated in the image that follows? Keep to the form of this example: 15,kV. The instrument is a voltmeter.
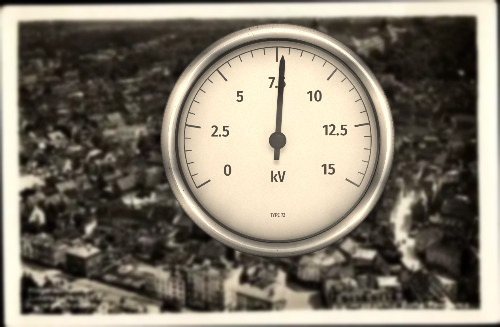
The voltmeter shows 7.75,kV
